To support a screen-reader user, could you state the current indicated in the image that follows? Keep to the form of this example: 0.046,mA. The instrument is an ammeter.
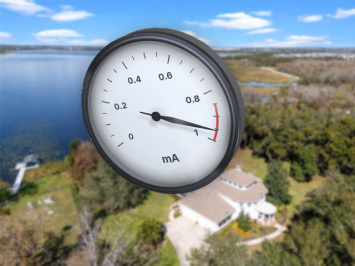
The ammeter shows 0.95,mA
